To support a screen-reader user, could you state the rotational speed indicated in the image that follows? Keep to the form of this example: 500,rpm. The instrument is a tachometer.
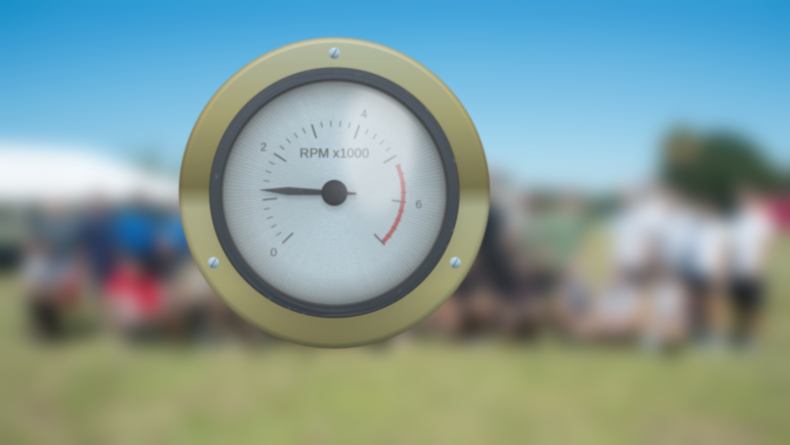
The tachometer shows 1200,rpm
